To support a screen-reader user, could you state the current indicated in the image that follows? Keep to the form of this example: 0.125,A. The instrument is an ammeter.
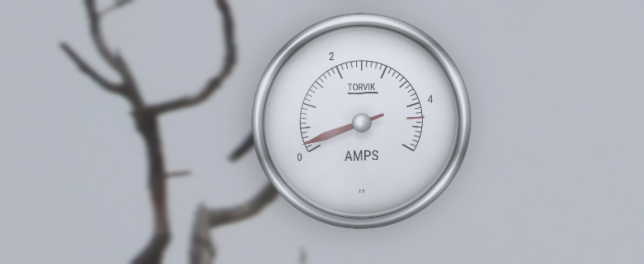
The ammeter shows 0.2,A
